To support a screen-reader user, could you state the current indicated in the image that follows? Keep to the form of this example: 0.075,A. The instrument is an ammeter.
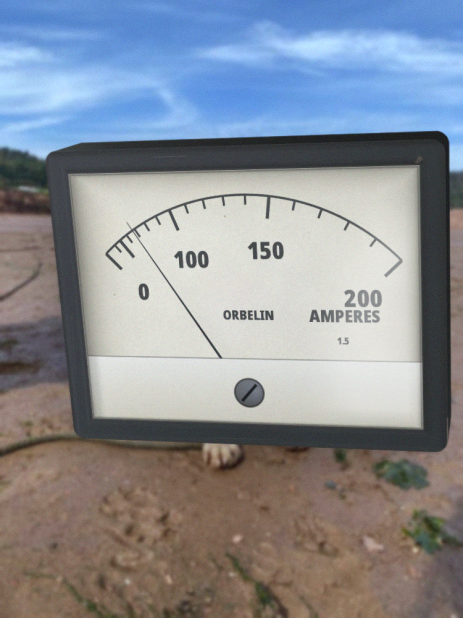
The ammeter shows 70,A
